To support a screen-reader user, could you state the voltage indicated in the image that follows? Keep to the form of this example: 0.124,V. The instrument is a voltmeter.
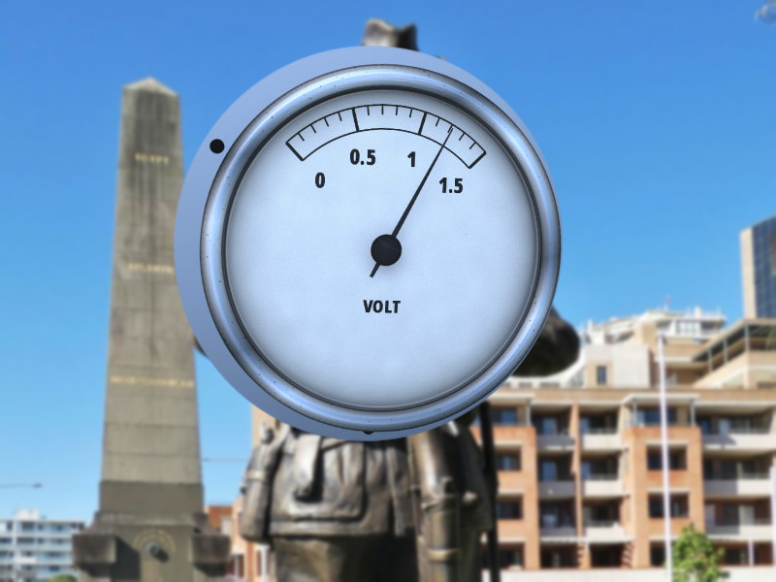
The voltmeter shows 1.2,V
